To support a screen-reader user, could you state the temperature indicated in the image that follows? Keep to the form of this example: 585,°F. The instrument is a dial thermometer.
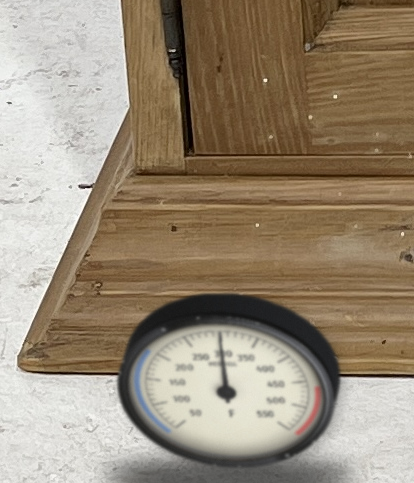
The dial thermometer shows 300,°F
